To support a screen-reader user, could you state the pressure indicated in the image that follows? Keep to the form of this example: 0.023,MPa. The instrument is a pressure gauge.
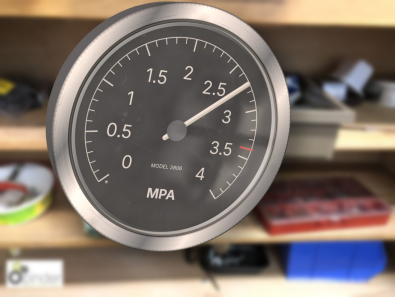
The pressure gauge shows 2.7,MPa
